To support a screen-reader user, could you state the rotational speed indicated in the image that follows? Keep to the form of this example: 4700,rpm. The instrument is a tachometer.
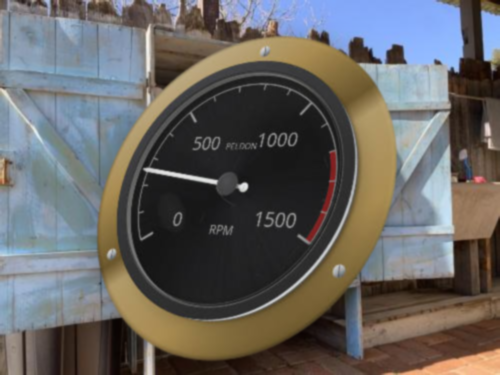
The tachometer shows 250,rpm
